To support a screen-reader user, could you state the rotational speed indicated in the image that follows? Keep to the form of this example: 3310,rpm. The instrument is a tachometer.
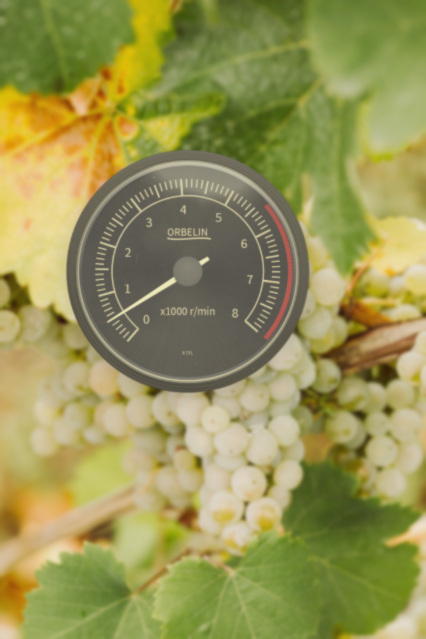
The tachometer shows 500,rpm
